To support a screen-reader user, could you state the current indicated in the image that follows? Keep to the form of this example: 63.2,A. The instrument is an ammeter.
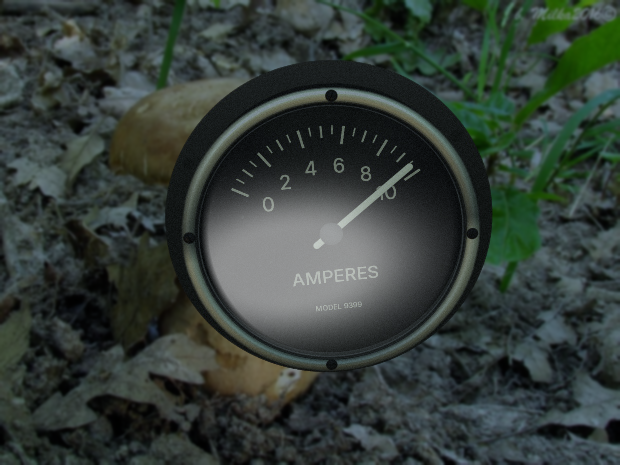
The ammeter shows 9.5,A
